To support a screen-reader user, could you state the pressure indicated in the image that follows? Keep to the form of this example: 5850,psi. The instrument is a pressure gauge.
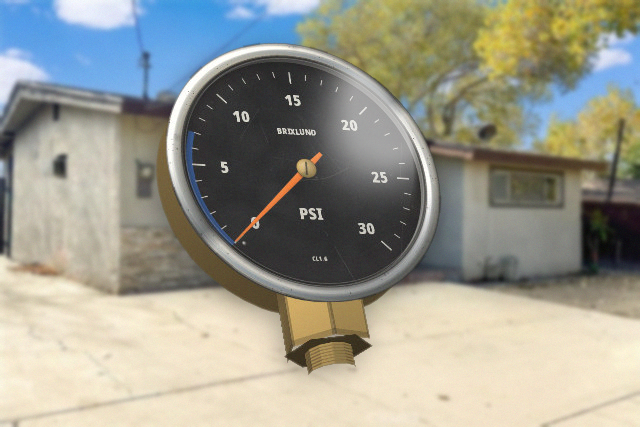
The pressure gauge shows 0,psi
